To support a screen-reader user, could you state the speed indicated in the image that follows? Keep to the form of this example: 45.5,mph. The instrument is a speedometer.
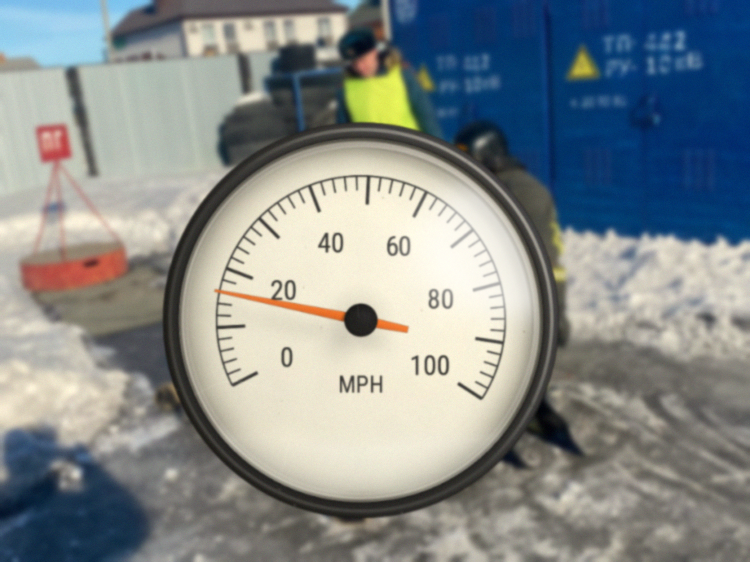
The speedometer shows 16,mph
